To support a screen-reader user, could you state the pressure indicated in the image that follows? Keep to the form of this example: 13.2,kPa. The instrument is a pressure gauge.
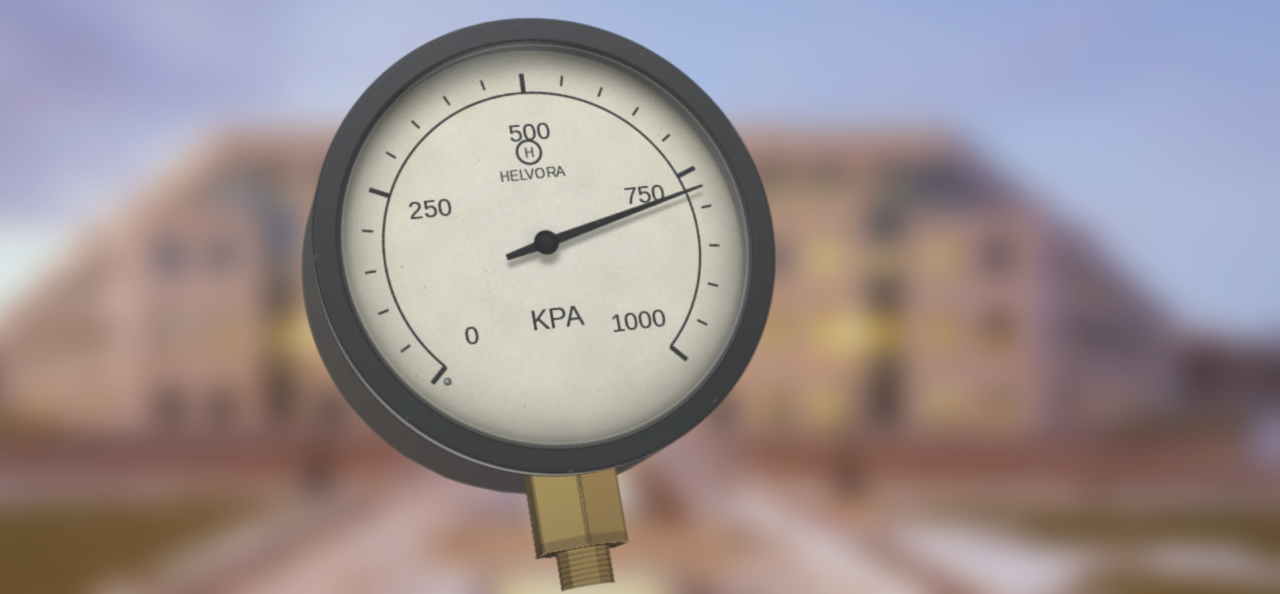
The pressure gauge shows 775,kPa
